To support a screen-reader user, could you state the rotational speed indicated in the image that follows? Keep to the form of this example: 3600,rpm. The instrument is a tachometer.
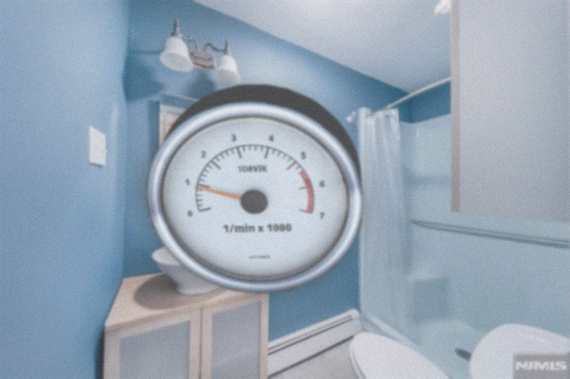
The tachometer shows 1000,rpm
